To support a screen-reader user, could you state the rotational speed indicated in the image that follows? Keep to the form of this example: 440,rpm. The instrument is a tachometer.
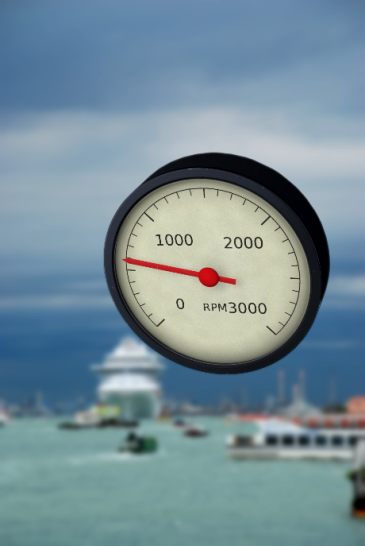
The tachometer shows 600,rpm
